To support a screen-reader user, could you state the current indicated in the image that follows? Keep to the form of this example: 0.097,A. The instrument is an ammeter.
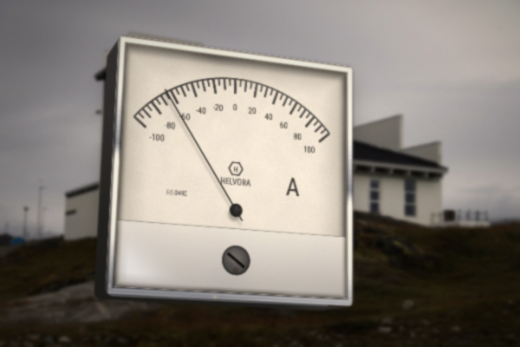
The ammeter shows -65,A
